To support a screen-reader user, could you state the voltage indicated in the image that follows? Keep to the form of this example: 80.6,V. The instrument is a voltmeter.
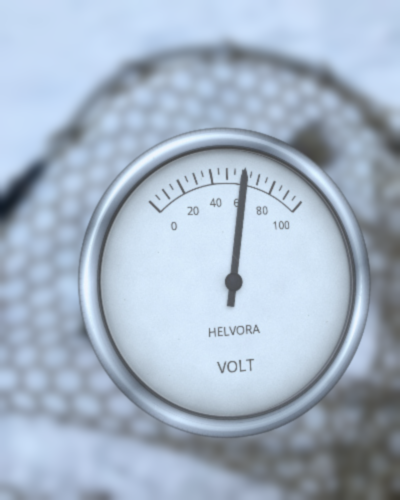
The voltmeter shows 60,V
